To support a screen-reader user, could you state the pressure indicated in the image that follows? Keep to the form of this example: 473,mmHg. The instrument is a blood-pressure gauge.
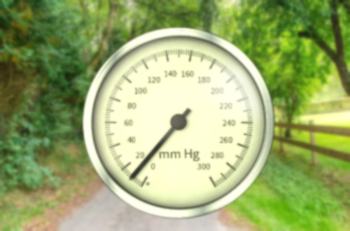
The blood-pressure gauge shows 10,mmHg
